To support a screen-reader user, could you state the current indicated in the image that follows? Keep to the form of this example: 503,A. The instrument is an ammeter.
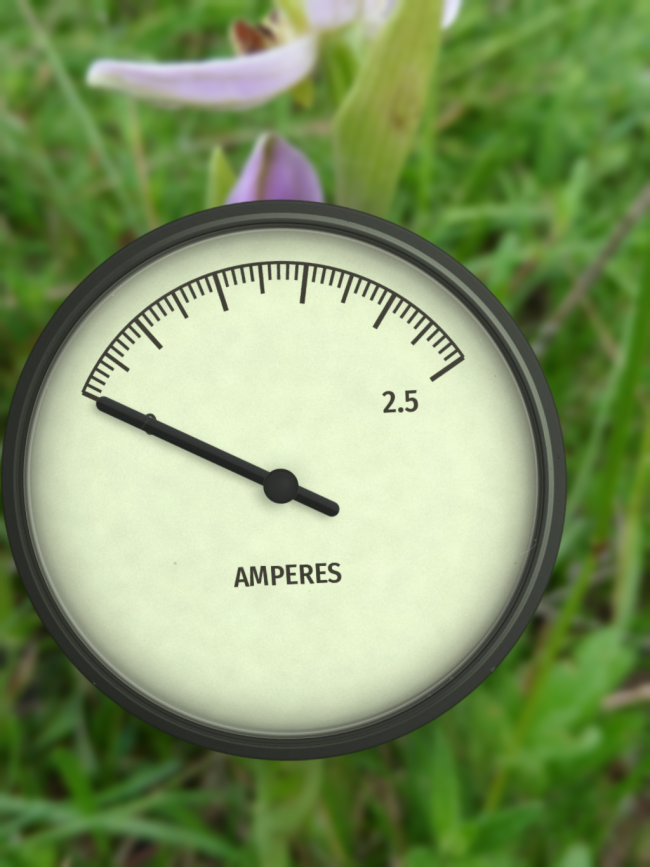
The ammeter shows 0,A
